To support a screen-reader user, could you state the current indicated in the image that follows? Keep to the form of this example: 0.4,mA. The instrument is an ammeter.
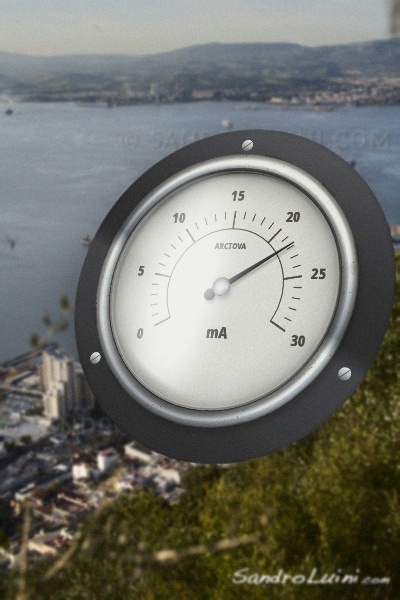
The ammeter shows 22,mA
